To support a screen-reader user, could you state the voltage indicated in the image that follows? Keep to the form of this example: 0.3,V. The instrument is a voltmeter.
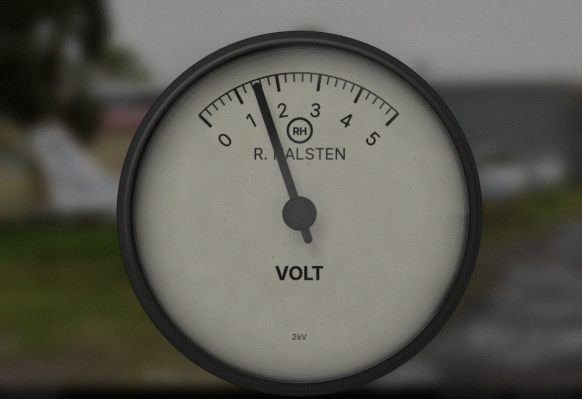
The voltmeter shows 1.5,V
